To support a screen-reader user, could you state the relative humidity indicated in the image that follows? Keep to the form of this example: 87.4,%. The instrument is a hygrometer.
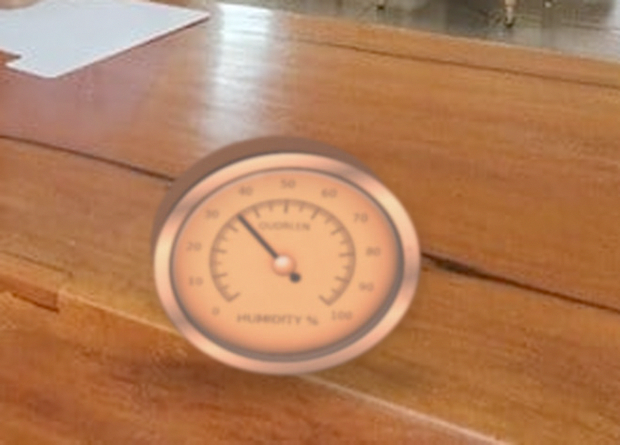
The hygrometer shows 35,%
